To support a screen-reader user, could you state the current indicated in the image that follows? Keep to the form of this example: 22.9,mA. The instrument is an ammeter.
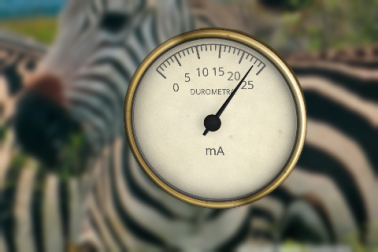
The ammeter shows 23,mA
